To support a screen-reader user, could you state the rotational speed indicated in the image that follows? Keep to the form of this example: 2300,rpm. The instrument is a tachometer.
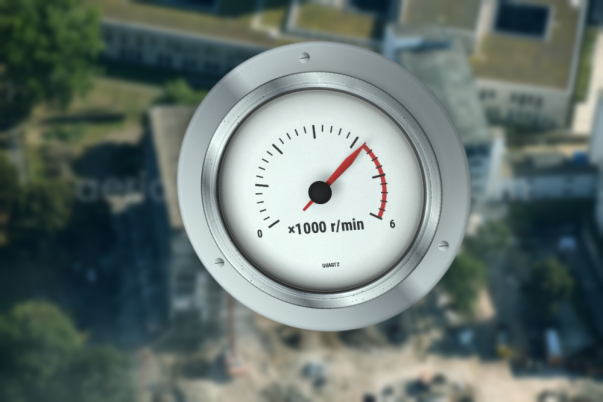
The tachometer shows 4200,rpm
